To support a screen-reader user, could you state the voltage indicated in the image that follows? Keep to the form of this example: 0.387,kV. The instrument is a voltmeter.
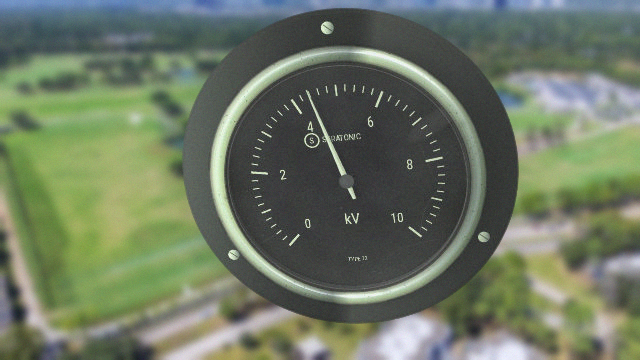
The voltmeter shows 4.4,kV
